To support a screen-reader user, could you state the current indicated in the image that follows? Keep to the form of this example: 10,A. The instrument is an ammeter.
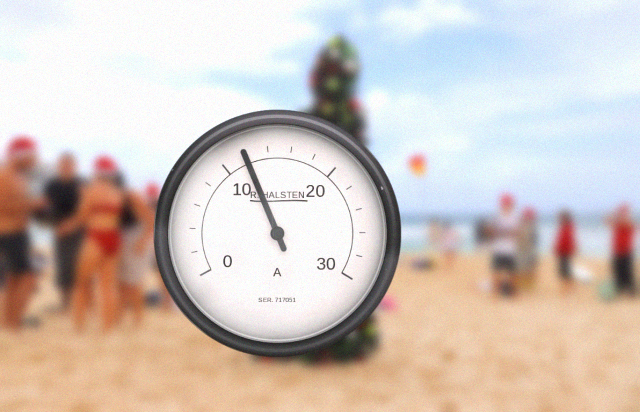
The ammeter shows 12,A
